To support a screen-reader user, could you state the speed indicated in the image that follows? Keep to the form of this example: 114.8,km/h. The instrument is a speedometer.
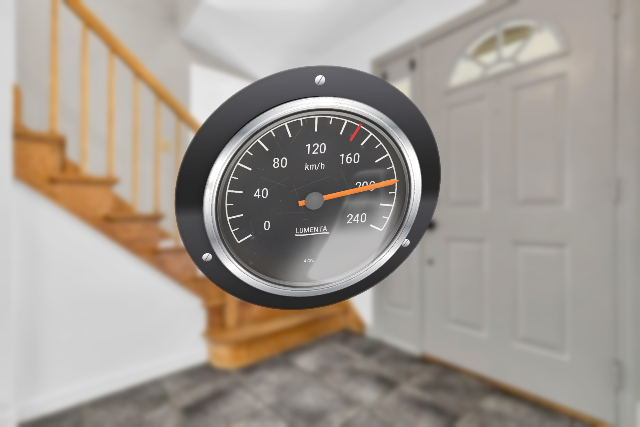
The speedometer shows 200,km/h
